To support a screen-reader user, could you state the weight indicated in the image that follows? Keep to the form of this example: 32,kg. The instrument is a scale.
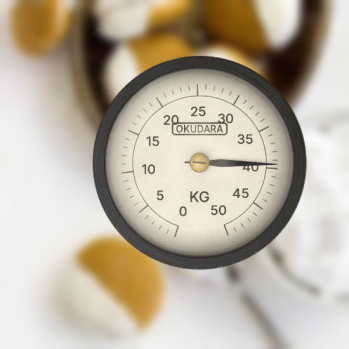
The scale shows 39.5,kg
